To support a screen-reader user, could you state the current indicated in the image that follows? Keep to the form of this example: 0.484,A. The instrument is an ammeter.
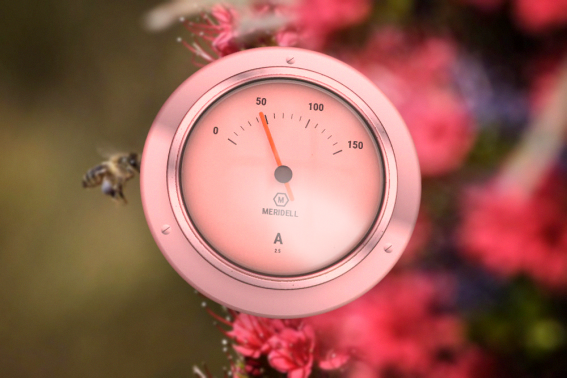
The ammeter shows 45,A
